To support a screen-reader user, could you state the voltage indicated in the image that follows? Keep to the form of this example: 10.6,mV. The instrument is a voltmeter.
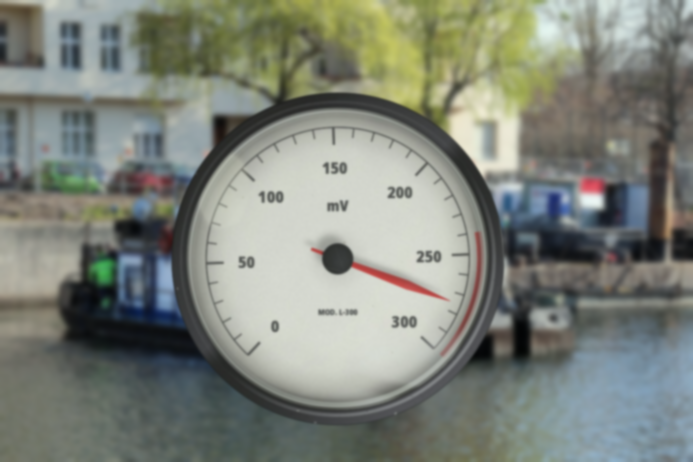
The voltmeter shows 275,mV
